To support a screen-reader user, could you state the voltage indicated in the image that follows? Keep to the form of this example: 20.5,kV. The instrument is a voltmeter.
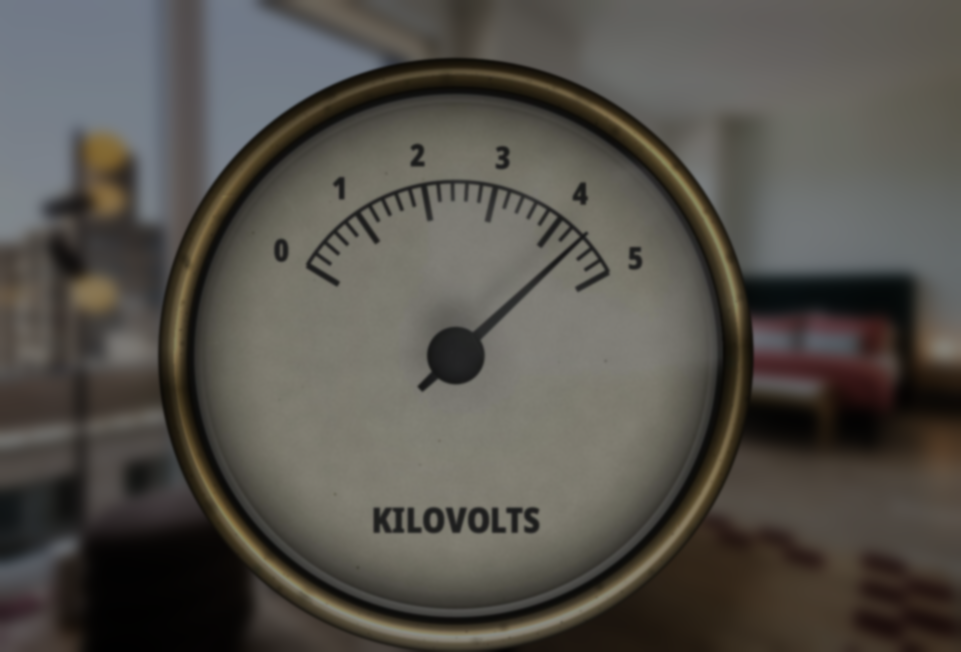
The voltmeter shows 4.4,kV
